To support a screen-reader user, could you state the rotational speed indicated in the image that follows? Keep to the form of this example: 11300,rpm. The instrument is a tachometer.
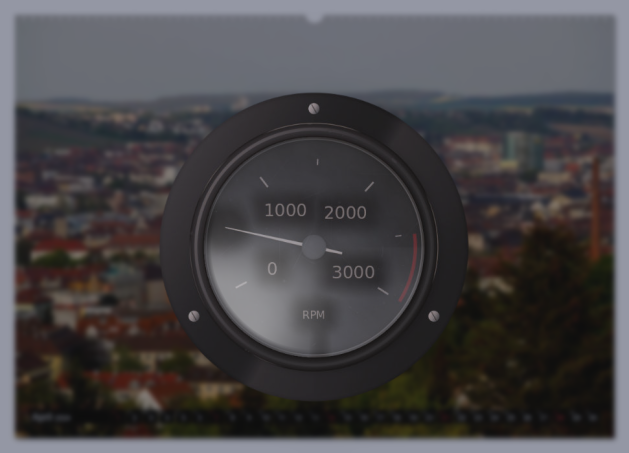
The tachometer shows 500,rpm
